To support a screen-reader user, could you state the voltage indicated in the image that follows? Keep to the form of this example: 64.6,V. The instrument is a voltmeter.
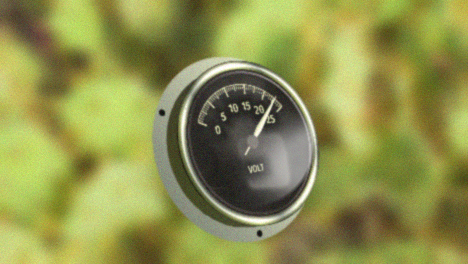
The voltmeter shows 22.5,V
